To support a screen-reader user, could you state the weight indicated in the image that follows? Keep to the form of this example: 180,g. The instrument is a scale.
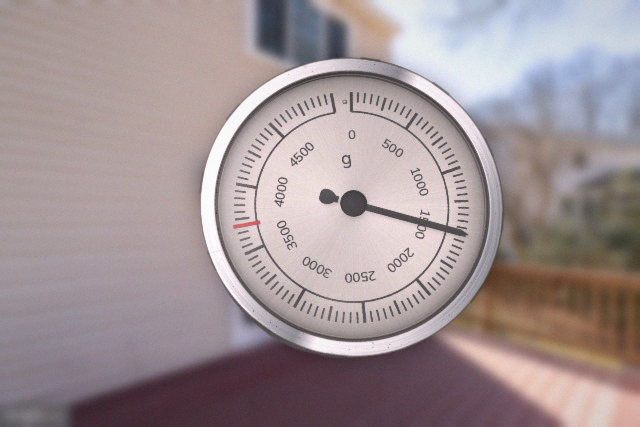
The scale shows 1500,g
